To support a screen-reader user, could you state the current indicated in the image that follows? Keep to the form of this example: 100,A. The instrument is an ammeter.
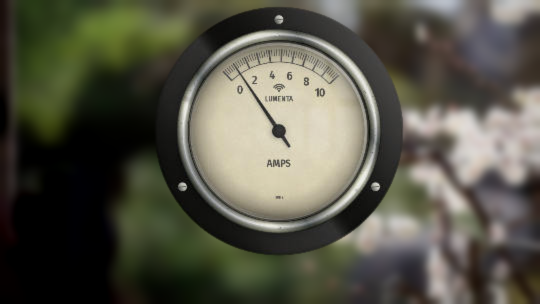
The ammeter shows 1,A
